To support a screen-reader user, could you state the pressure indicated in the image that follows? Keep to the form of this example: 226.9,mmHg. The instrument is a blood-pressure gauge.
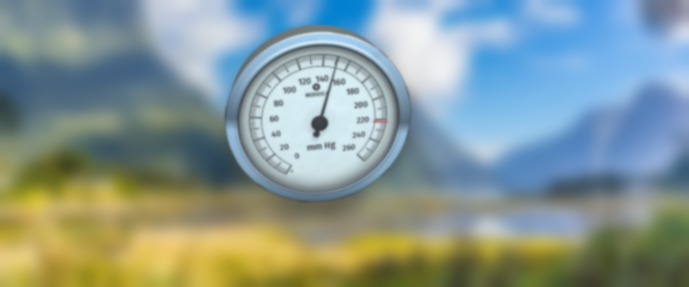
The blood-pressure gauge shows 150,mmHg
